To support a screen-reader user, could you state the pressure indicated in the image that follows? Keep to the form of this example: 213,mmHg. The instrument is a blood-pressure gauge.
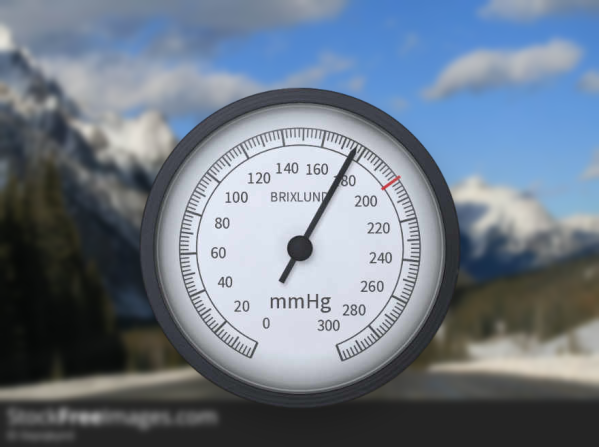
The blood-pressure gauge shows 176,mmHg
